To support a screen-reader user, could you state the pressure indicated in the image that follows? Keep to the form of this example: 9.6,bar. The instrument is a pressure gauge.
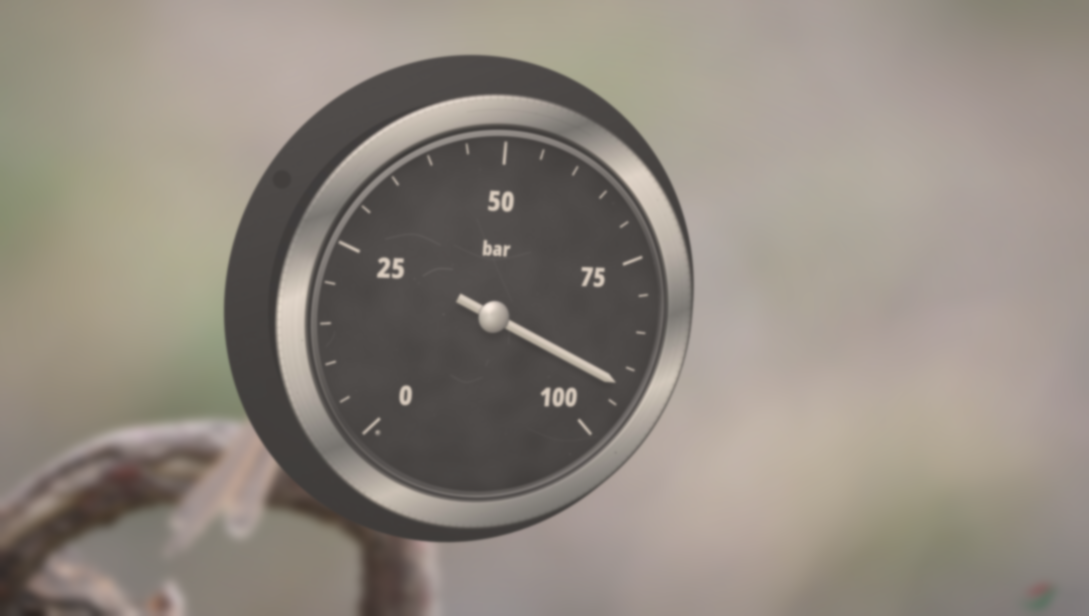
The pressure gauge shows 92.5,bar
